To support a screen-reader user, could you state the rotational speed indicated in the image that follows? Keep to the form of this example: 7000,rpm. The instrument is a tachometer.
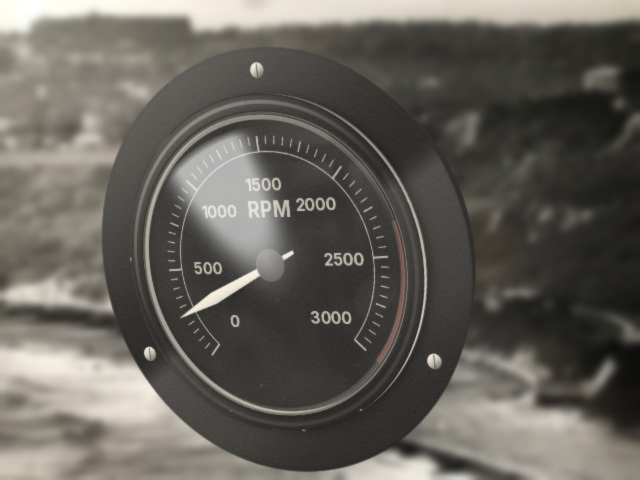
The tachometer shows 250,rpm
